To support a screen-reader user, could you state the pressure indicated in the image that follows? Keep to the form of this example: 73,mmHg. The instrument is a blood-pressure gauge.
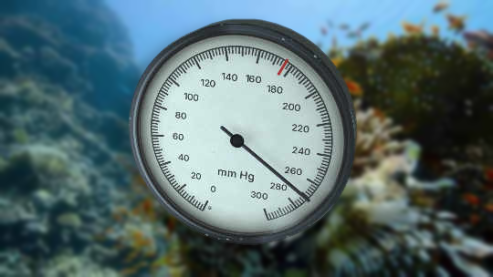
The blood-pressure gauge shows 270,mmHg
